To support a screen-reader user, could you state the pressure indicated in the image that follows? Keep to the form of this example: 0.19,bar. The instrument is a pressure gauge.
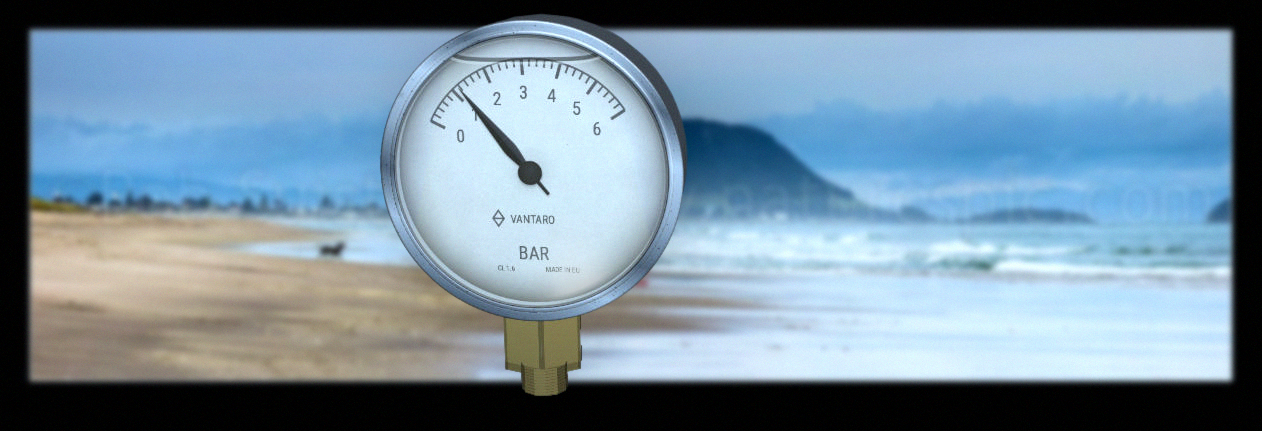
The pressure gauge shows 1.2,bar
